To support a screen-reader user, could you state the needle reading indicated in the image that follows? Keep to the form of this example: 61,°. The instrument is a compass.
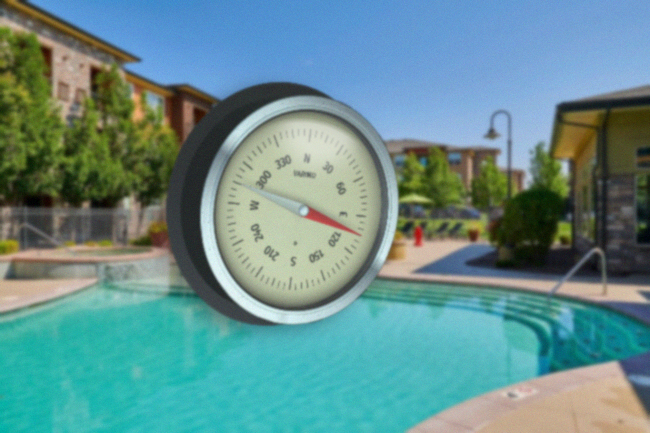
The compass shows 105,°
